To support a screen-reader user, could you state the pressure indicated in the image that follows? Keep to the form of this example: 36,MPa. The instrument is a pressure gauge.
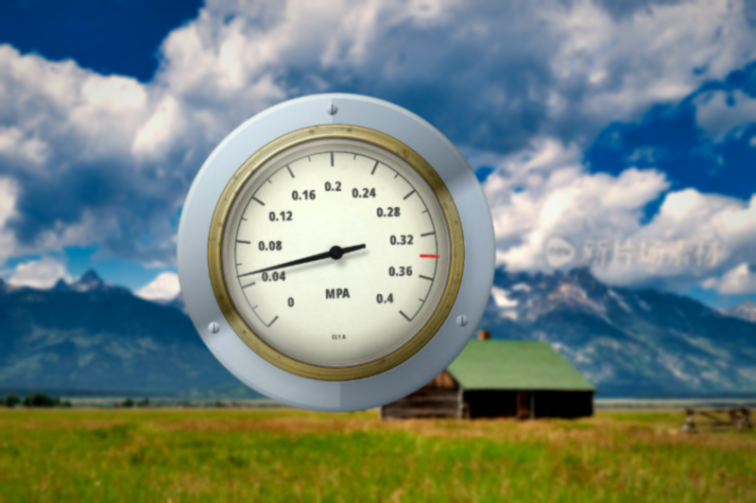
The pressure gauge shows 0.05,MPa
